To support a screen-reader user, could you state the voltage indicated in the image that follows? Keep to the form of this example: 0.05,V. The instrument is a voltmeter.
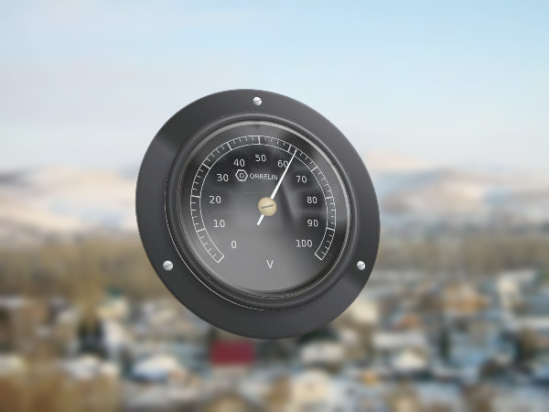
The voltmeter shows 62,V
